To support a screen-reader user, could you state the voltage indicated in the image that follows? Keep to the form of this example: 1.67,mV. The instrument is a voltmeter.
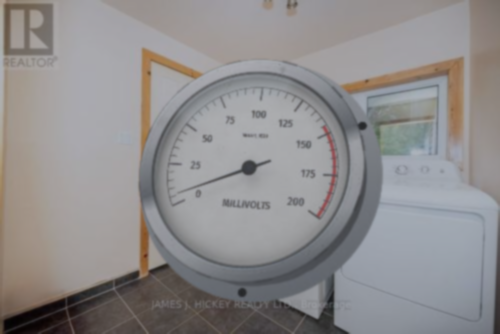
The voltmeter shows 5,mV
